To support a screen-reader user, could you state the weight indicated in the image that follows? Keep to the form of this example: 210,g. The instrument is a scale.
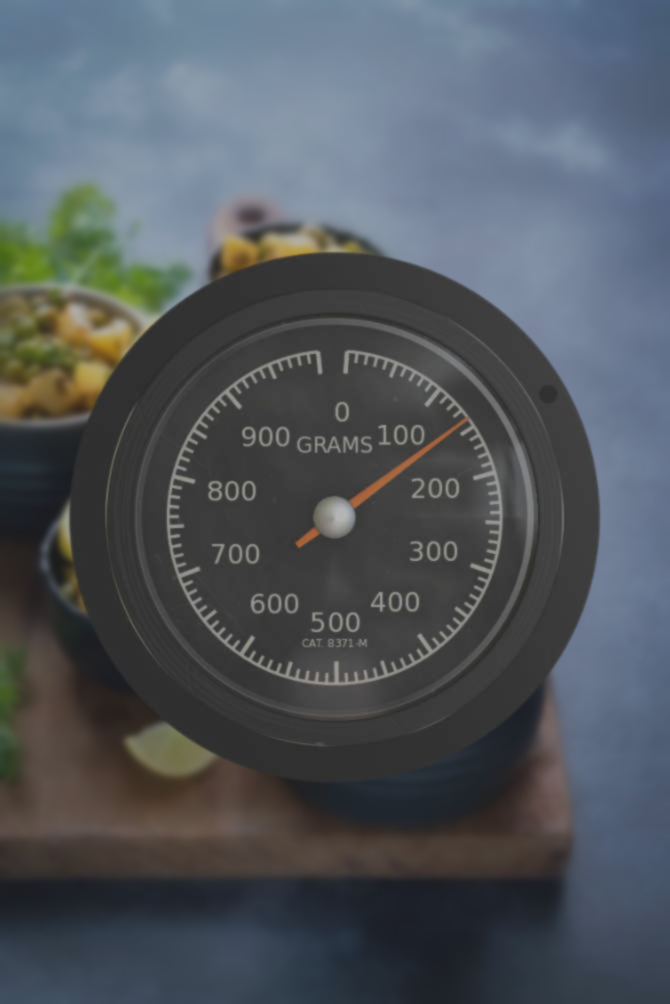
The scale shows 140,g
